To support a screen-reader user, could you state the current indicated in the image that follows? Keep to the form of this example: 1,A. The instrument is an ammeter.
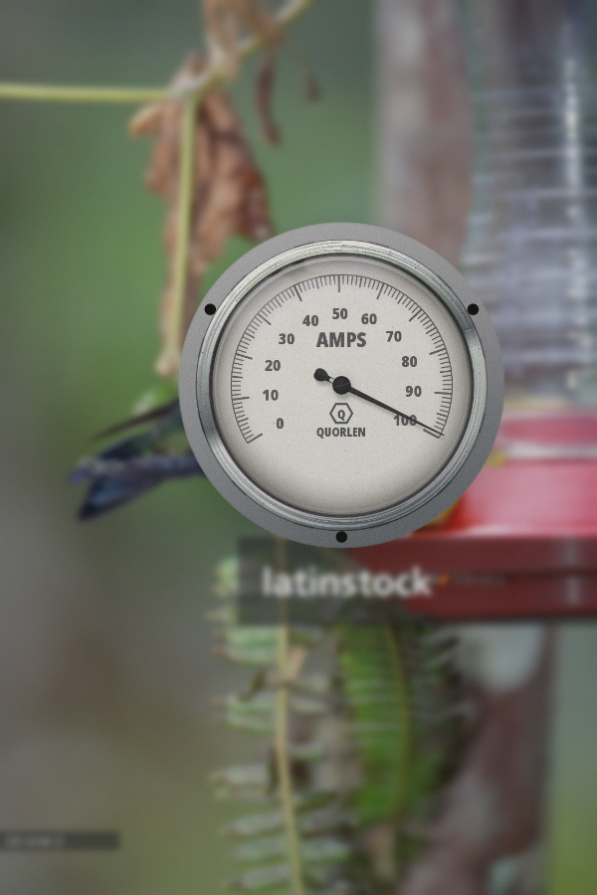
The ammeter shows 99,A
